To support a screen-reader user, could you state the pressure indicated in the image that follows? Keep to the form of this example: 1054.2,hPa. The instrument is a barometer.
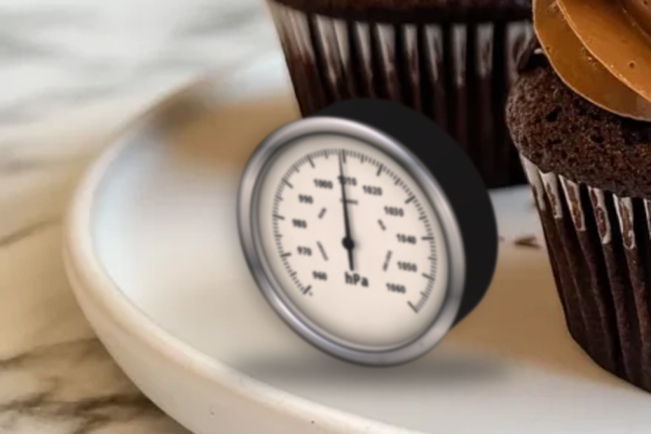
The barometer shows 1010,hPa
